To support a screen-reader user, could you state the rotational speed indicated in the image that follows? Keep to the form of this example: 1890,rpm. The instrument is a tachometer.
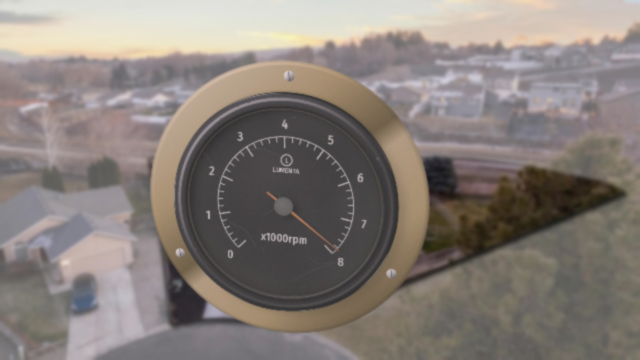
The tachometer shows 7800,rpm
